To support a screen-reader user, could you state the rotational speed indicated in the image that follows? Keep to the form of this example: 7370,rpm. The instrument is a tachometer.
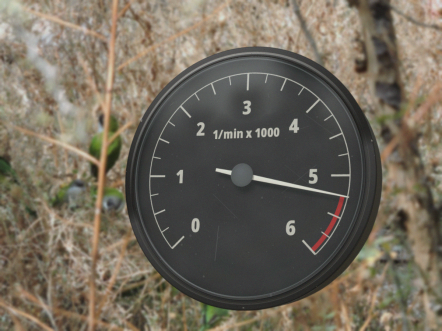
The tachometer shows 5250,rpm
